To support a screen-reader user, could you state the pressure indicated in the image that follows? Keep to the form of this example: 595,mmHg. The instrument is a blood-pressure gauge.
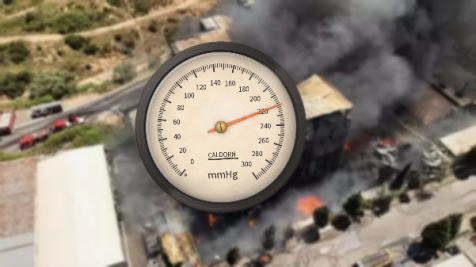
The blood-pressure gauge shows 220,mmHg
